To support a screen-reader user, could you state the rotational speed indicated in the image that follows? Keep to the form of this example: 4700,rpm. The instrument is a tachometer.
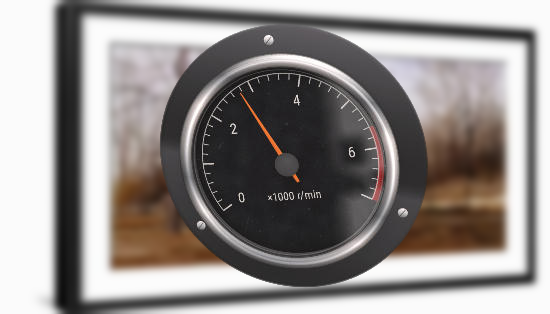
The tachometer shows 2800,rpm
